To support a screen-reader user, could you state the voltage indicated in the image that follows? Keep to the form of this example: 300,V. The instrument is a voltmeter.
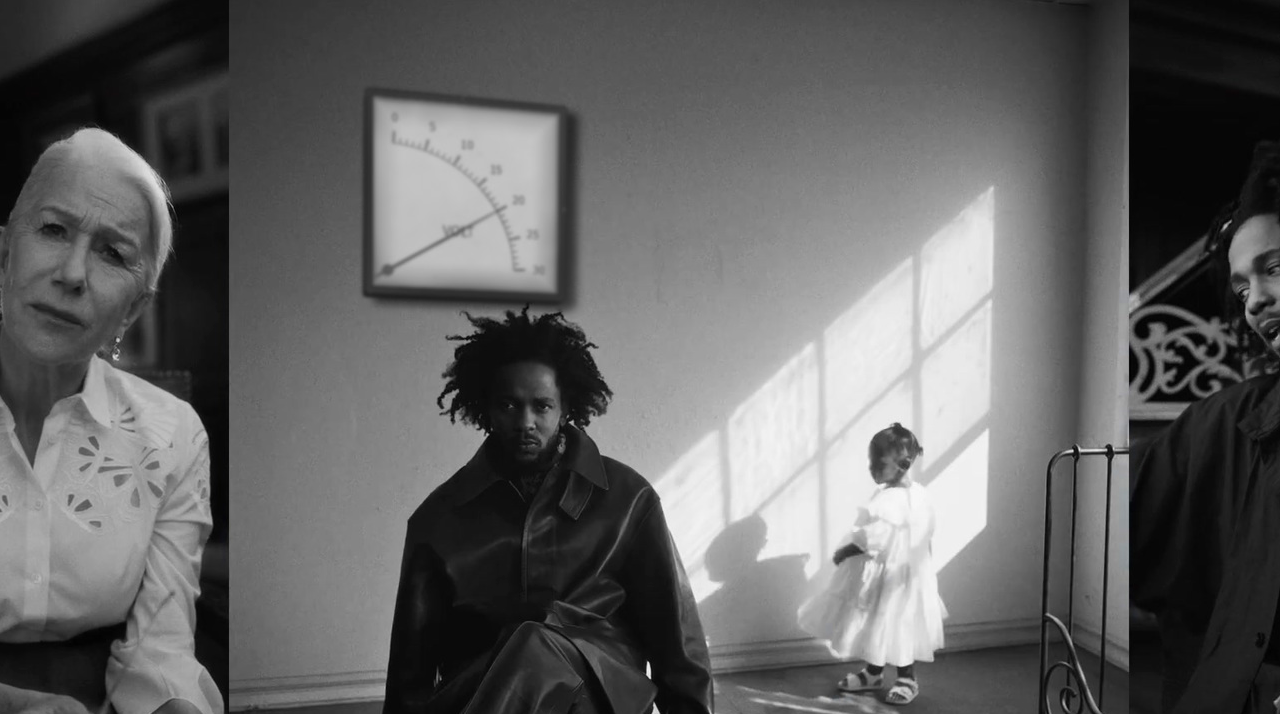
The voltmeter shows 20,V
